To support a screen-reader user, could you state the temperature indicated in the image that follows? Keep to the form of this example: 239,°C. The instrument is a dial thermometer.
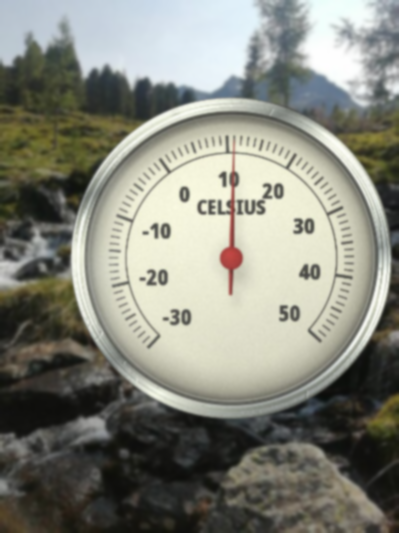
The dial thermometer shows 11,°C
